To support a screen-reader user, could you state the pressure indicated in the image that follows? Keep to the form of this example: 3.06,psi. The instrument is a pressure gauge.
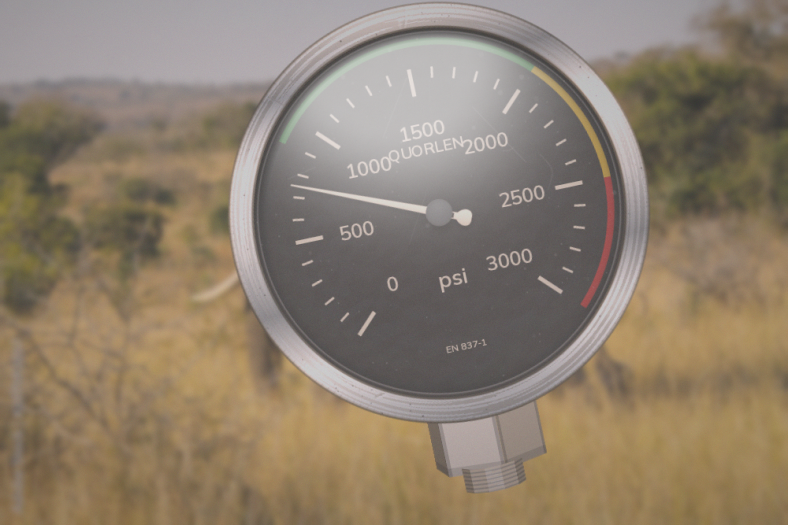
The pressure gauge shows 750,psi
